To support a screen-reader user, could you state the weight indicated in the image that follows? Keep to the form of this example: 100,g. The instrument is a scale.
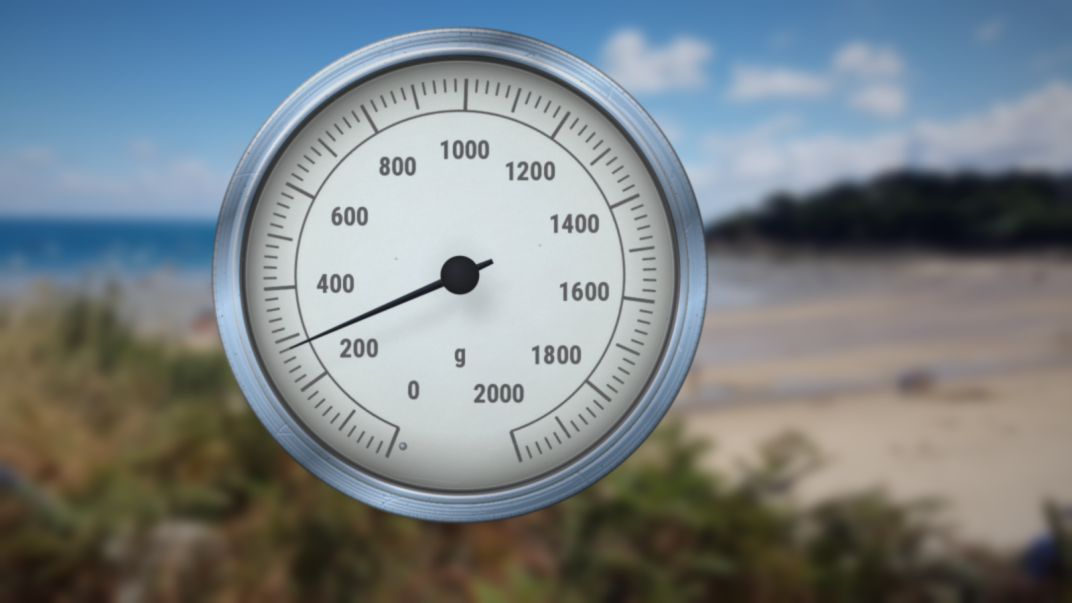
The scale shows 280,g
